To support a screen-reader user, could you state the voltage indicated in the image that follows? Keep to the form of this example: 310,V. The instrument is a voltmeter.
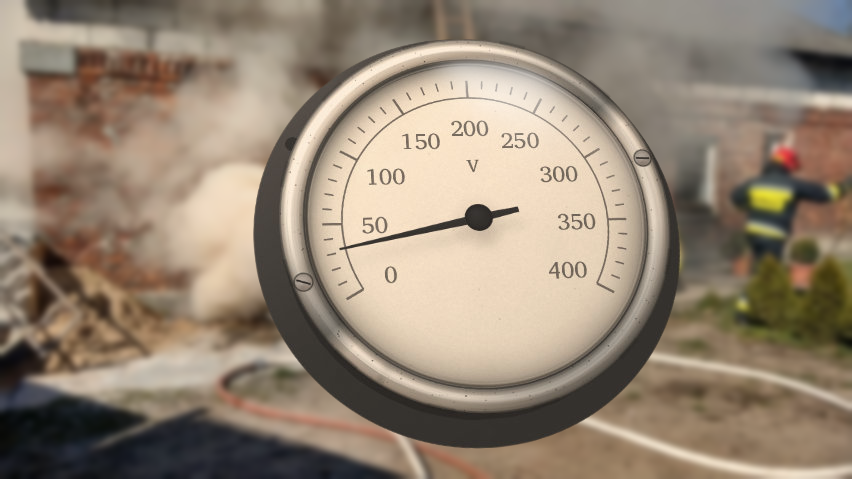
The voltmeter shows 30,V
